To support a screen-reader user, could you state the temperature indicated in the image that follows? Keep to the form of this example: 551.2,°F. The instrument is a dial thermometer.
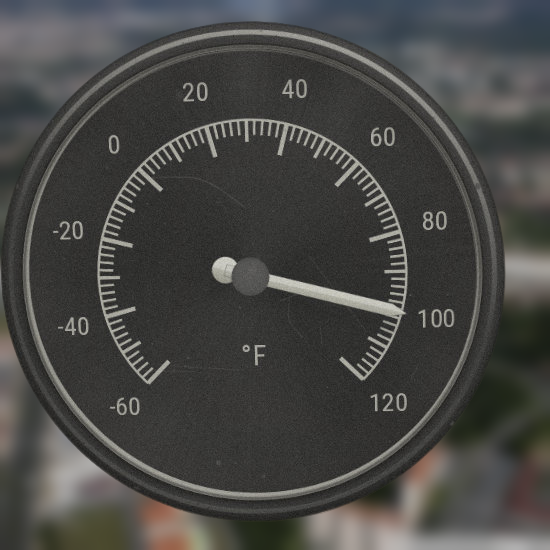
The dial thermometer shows 100,°F
